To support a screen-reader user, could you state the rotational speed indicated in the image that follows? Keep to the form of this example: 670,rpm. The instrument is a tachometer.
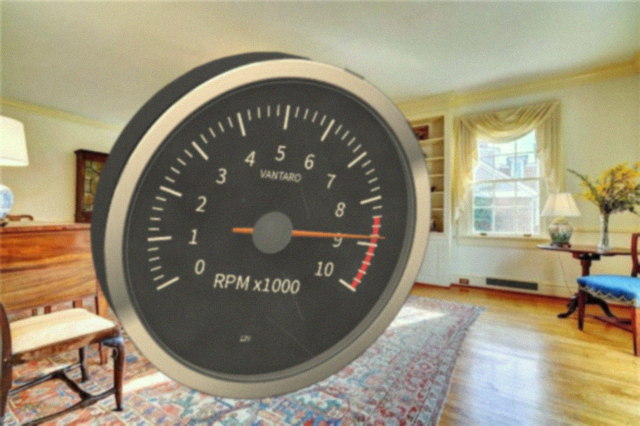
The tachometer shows 8800,rpm
